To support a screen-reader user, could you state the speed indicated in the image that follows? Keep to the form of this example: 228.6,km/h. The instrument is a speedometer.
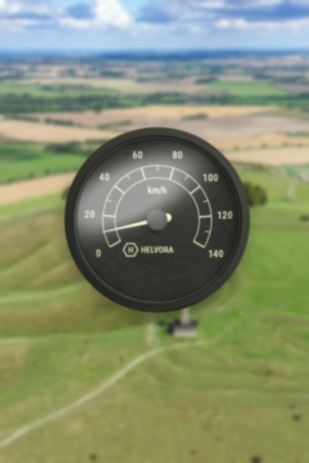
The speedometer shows 10,km/h
